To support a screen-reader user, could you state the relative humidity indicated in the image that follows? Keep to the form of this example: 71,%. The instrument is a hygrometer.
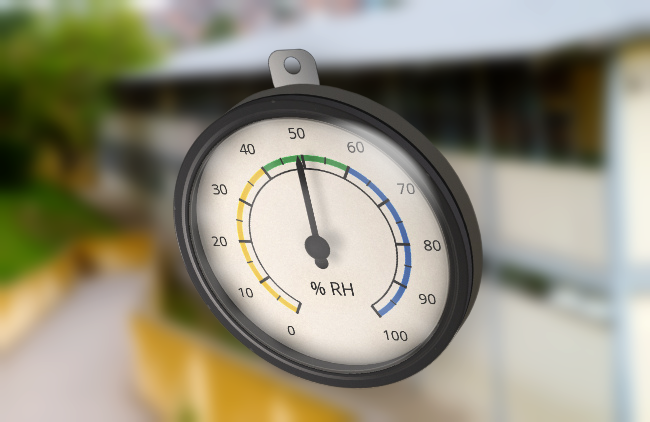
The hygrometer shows 50,%
